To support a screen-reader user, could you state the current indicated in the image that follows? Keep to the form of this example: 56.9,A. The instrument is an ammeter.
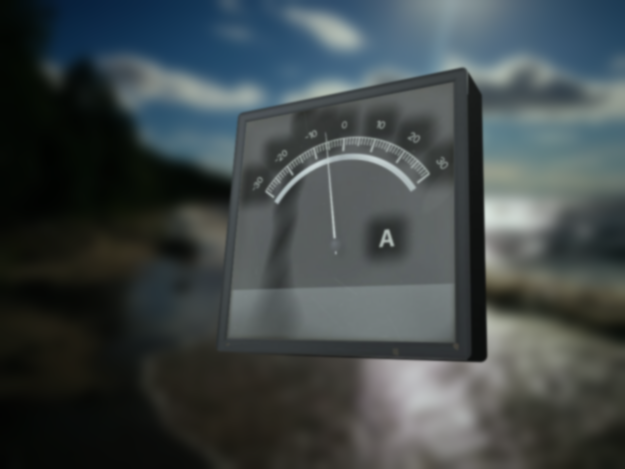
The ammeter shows -5,A
